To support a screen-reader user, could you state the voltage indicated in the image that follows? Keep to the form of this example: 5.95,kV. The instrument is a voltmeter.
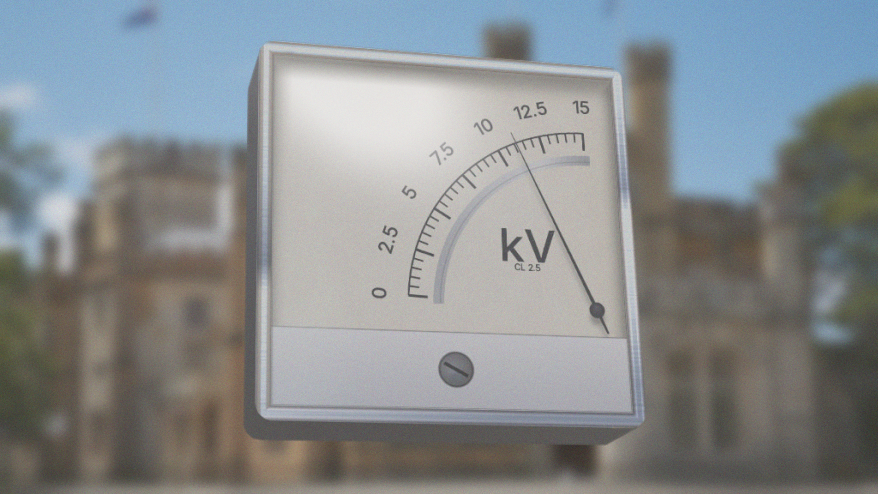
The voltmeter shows 11,kV
